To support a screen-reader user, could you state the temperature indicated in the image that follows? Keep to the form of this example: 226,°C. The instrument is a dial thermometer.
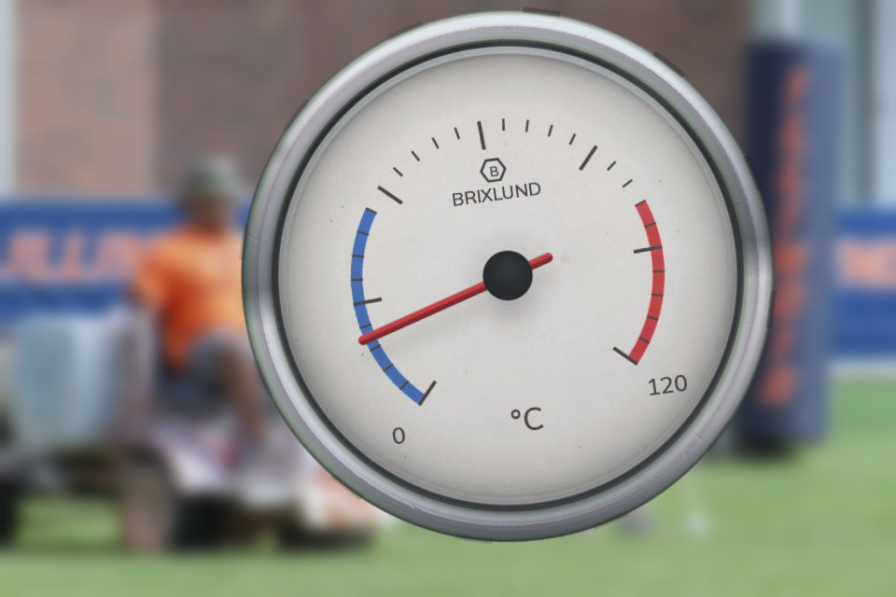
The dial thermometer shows 14,°C
